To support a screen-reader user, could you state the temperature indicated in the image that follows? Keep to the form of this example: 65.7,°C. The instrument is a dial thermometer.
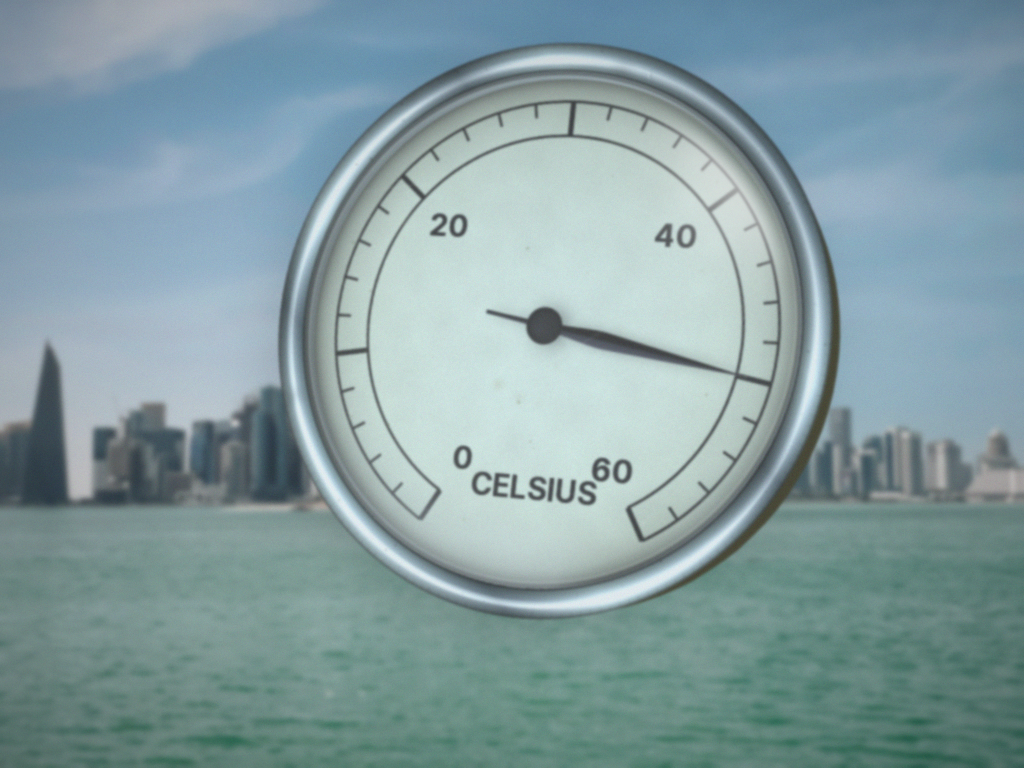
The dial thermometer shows 50,°C
